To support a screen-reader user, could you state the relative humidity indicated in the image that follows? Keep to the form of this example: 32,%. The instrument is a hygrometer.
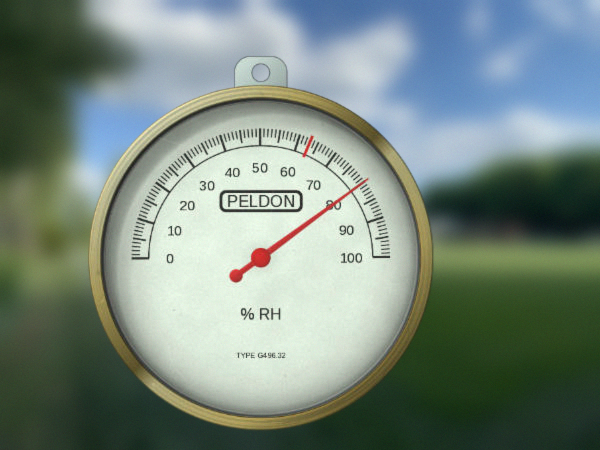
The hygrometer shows 80,%
